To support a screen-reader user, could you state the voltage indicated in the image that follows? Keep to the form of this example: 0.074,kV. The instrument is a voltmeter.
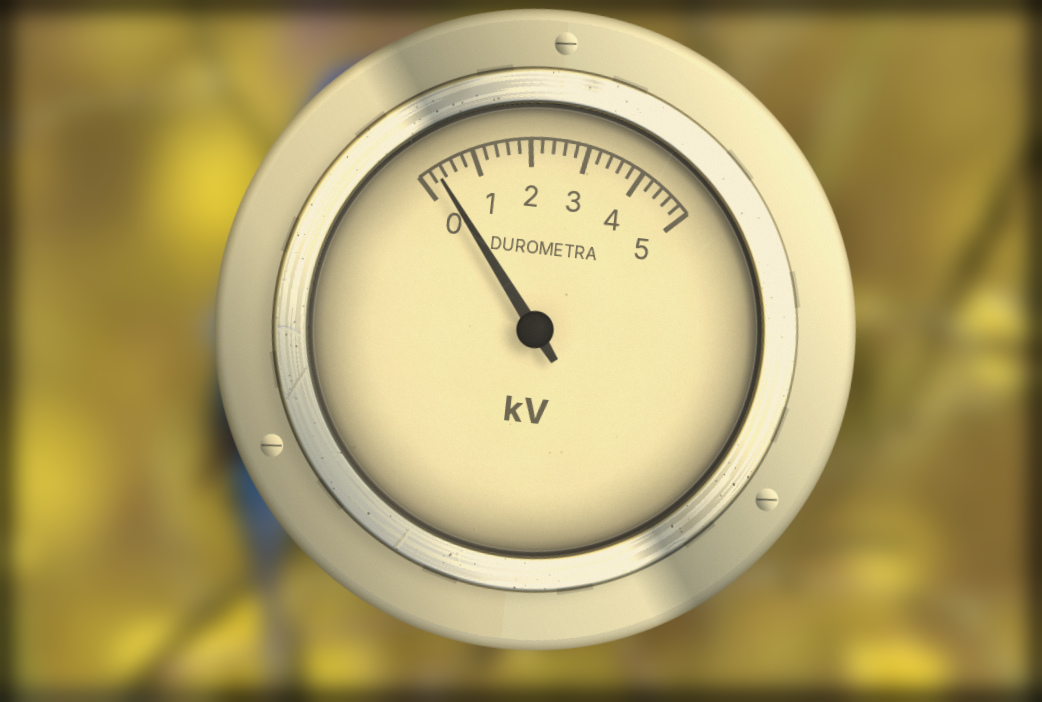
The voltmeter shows 0.3,kV
